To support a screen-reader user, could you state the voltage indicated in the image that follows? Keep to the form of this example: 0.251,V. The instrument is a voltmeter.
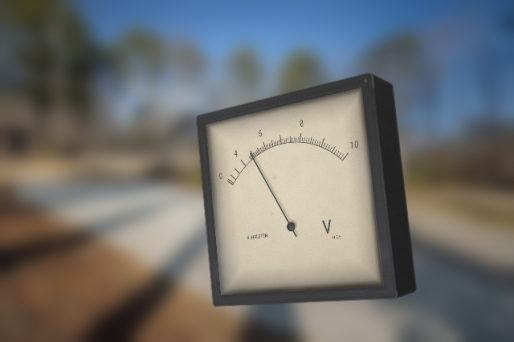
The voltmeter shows 5,V
